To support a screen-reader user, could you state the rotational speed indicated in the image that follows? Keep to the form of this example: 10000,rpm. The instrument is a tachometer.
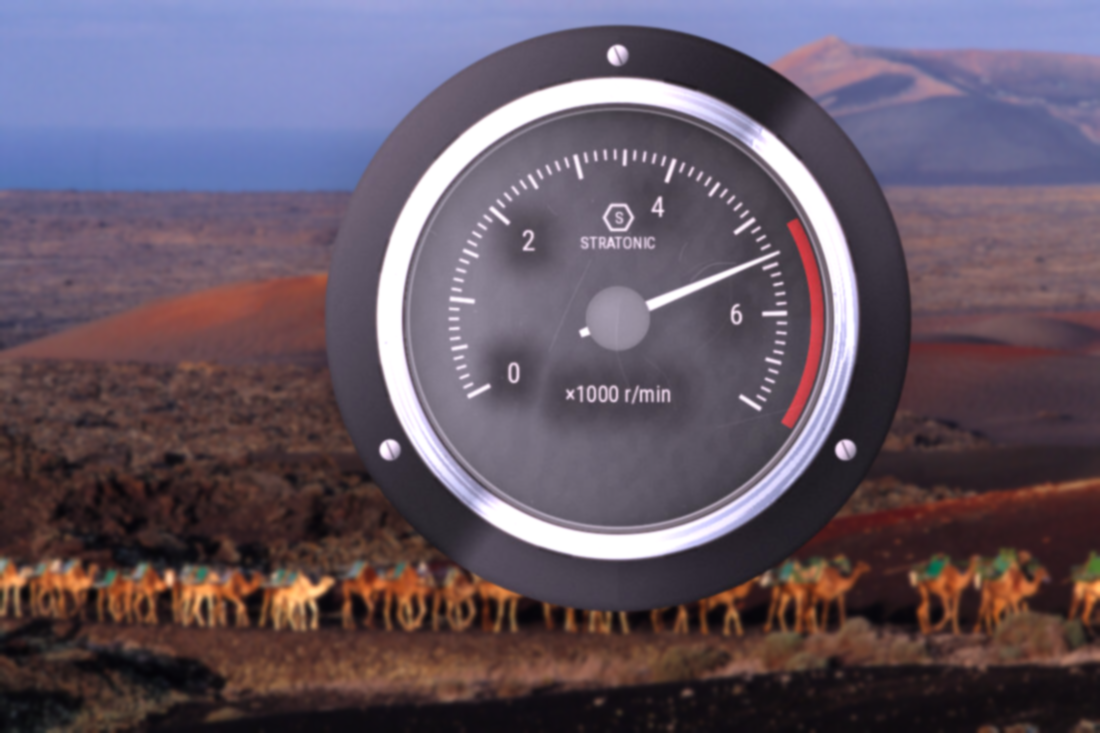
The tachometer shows 5400,rpm
